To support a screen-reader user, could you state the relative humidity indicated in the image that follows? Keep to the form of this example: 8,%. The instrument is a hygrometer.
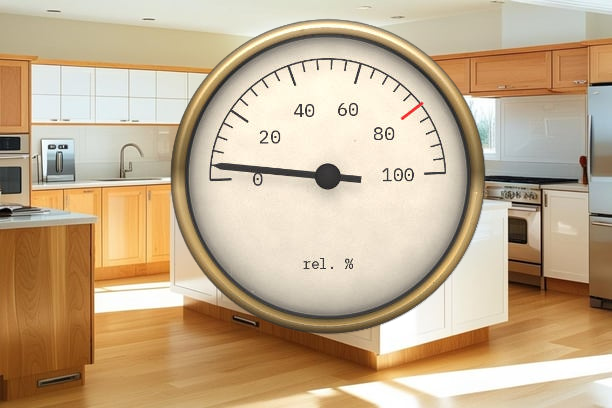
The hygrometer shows 4,%
